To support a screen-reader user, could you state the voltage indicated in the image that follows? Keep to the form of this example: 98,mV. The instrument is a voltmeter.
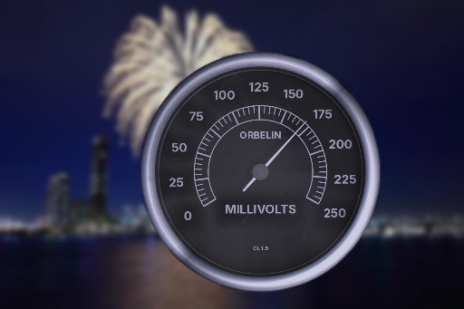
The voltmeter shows 170,mV
